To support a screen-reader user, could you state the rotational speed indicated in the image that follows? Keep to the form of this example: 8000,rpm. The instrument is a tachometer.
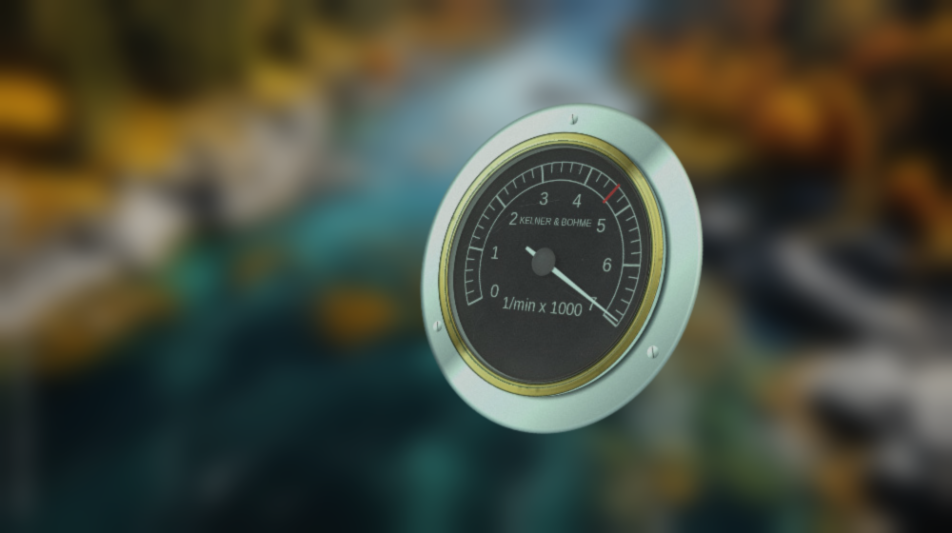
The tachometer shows 6900,rpm
